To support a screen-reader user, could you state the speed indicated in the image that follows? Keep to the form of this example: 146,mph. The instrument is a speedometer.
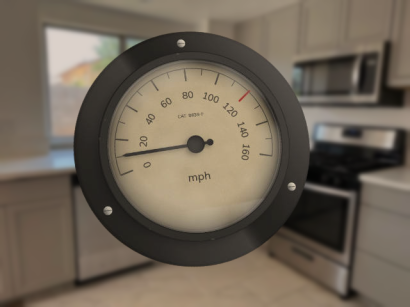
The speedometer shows 10,mph
